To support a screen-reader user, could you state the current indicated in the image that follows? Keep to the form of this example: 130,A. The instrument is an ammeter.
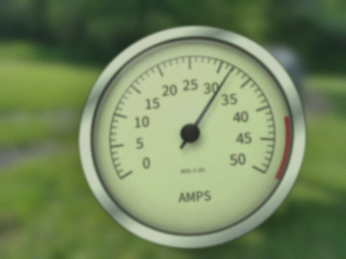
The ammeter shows 32,A
